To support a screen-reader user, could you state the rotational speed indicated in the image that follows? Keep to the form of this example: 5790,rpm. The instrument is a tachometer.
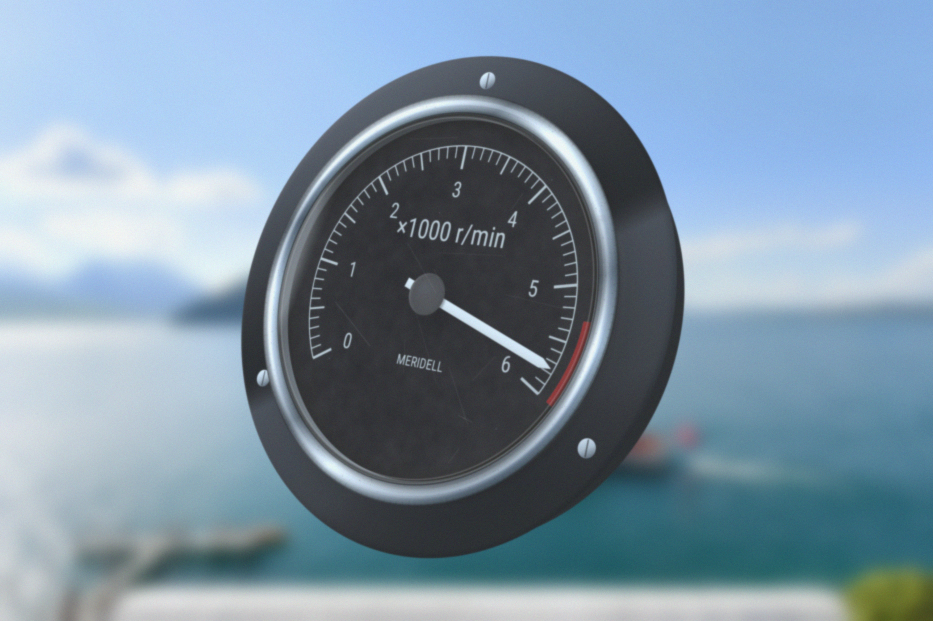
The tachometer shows 5750,rpm
